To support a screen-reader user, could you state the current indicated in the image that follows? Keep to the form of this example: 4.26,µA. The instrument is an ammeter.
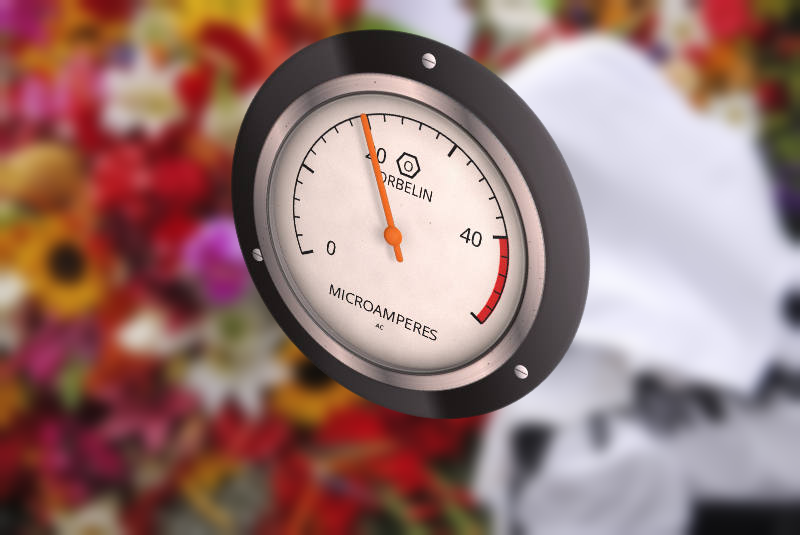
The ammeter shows 20,µA
